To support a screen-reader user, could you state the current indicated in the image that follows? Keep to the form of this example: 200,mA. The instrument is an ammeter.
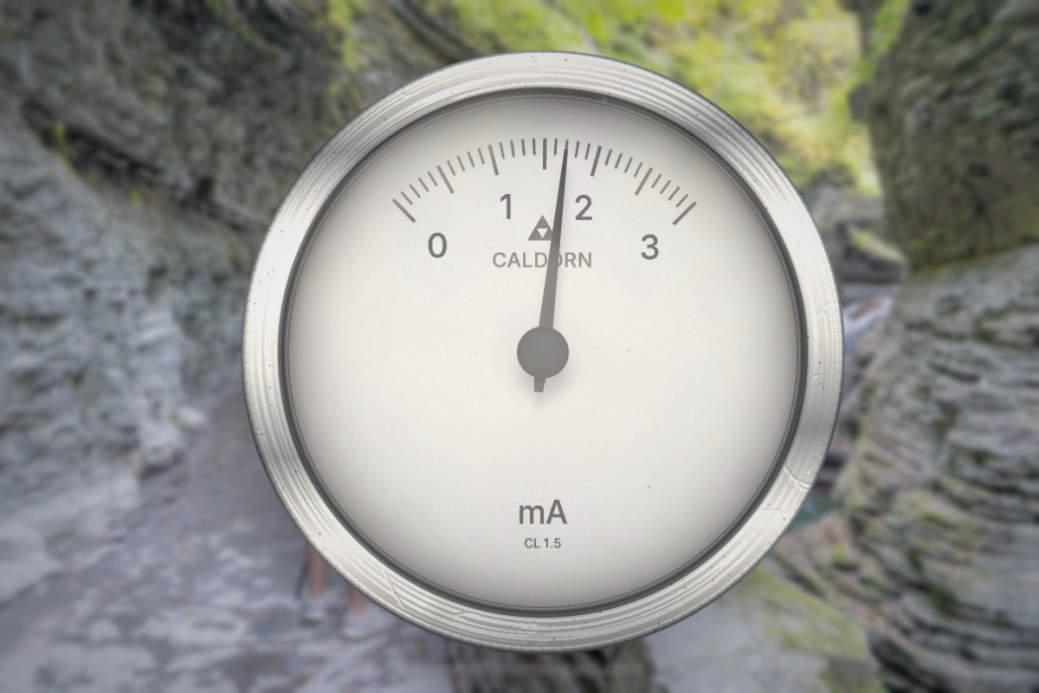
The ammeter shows 1.7,mA
